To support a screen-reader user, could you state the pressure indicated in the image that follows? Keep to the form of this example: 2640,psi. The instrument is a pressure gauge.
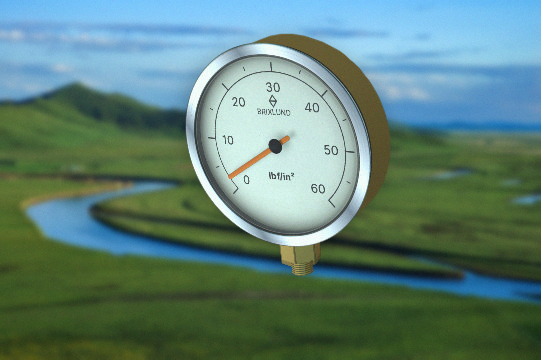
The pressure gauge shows 2.5,psi
